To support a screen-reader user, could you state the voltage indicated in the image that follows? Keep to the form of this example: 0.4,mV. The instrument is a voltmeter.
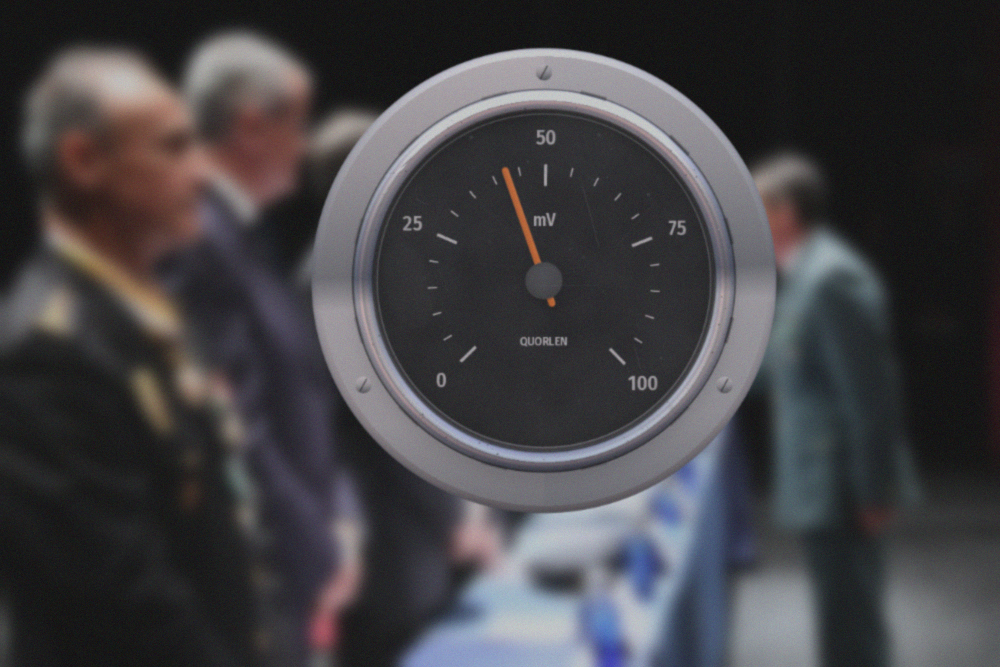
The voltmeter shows 42.5,mV
